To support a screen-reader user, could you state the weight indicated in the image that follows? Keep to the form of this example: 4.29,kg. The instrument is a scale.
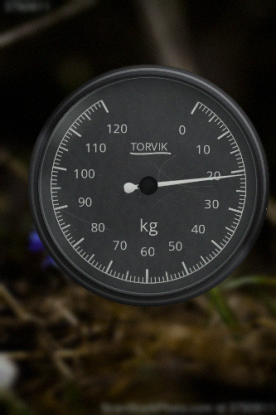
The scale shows 21,kg
